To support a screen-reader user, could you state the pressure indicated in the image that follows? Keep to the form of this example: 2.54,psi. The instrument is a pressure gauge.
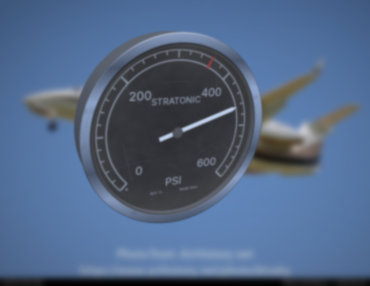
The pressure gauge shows 460,psi
